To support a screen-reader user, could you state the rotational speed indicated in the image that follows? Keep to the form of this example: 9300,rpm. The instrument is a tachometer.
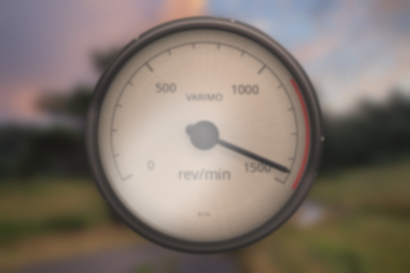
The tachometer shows 1450,rpm
